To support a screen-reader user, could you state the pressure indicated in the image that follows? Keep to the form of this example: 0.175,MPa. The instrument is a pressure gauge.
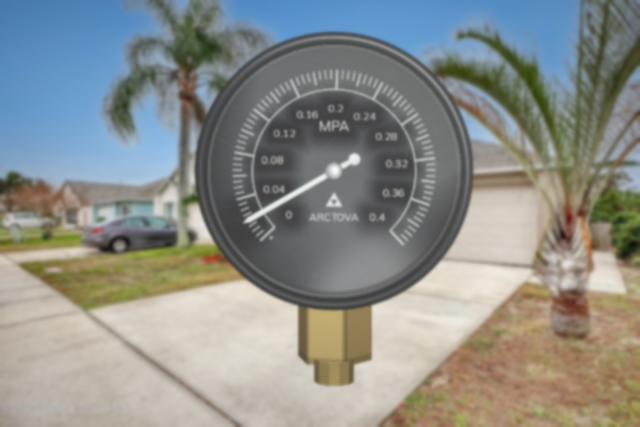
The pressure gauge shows 0.02,MPa
